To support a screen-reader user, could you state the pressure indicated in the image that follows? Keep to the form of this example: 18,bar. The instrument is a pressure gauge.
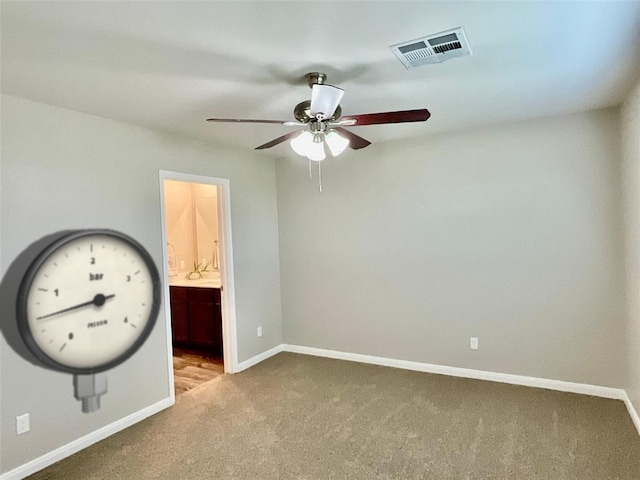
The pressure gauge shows 0.6,bar
